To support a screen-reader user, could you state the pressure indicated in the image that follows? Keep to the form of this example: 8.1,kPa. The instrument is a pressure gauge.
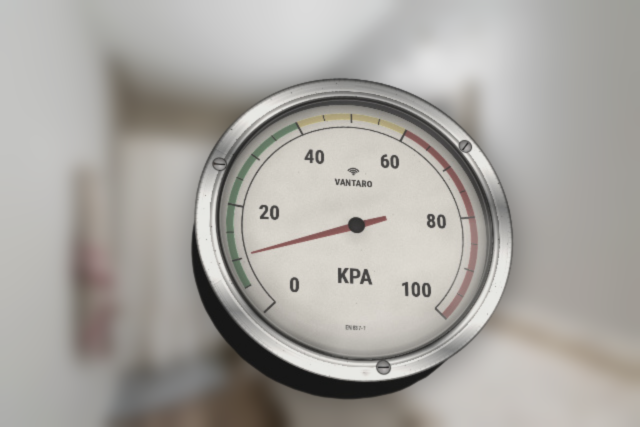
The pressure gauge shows 10,kPa
